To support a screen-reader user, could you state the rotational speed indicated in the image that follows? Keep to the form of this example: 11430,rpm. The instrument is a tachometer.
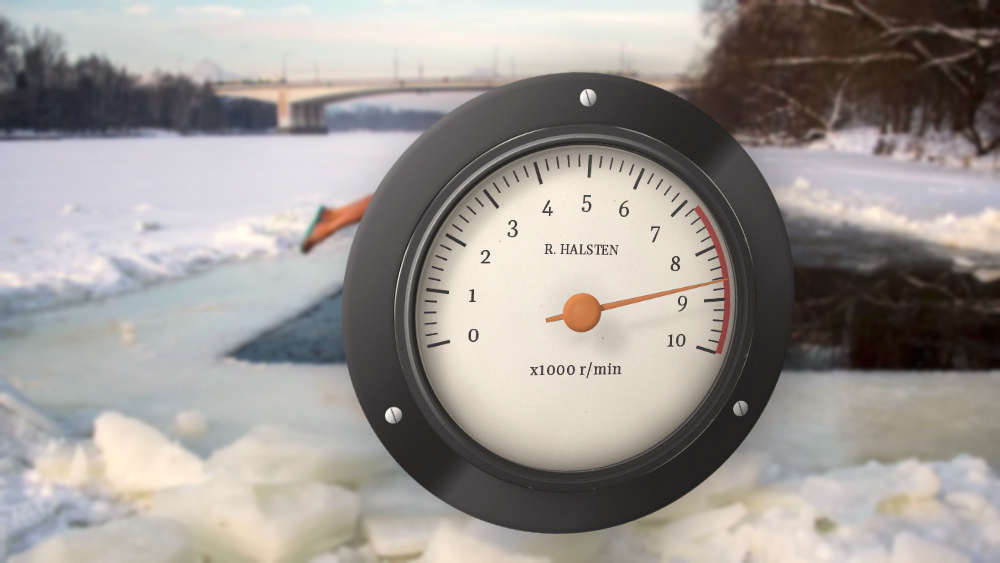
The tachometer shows 8600,rpm
